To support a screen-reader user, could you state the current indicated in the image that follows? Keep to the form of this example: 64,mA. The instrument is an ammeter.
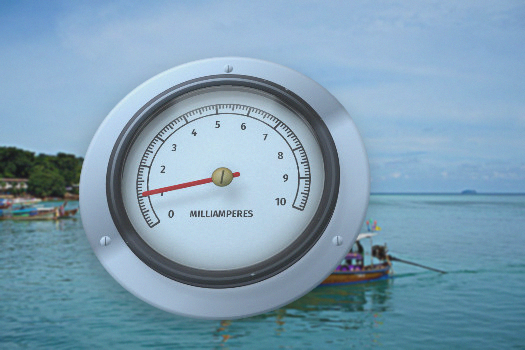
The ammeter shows 1,mA
